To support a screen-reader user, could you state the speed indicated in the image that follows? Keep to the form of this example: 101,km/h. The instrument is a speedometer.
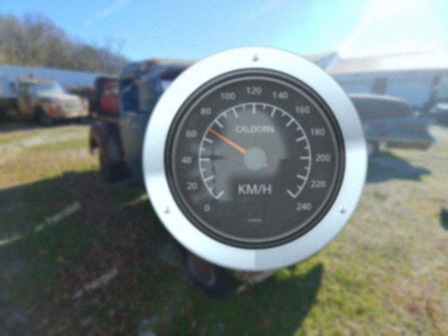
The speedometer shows 70,km/h
